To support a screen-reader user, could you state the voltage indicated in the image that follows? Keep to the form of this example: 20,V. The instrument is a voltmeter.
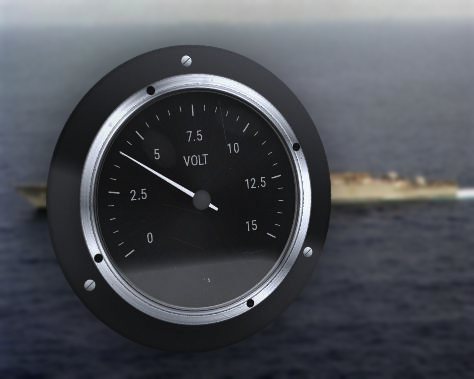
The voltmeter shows 4,V
